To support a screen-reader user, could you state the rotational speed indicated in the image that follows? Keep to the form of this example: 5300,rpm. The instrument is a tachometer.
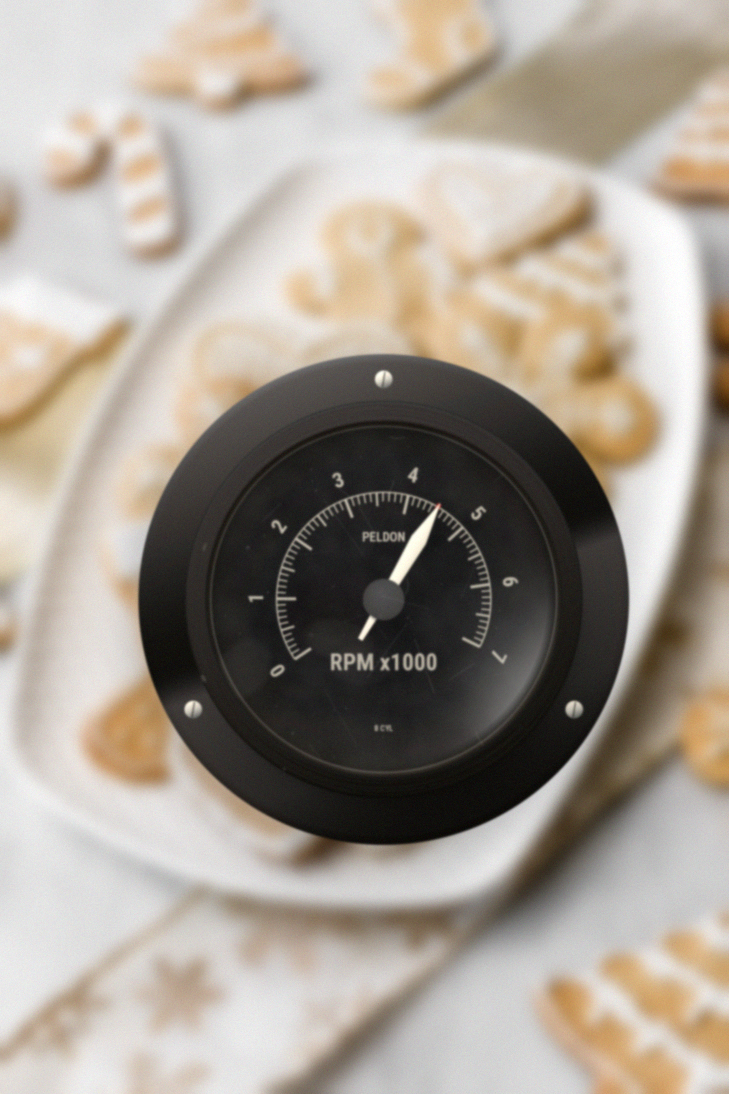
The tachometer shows 4500,rpm
